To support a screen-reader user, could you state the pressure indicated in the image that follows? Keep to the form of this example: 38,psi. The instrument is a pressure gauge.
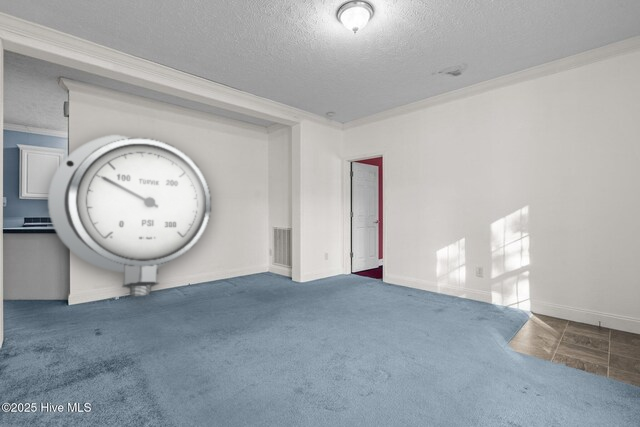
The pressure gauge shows 80,psi
